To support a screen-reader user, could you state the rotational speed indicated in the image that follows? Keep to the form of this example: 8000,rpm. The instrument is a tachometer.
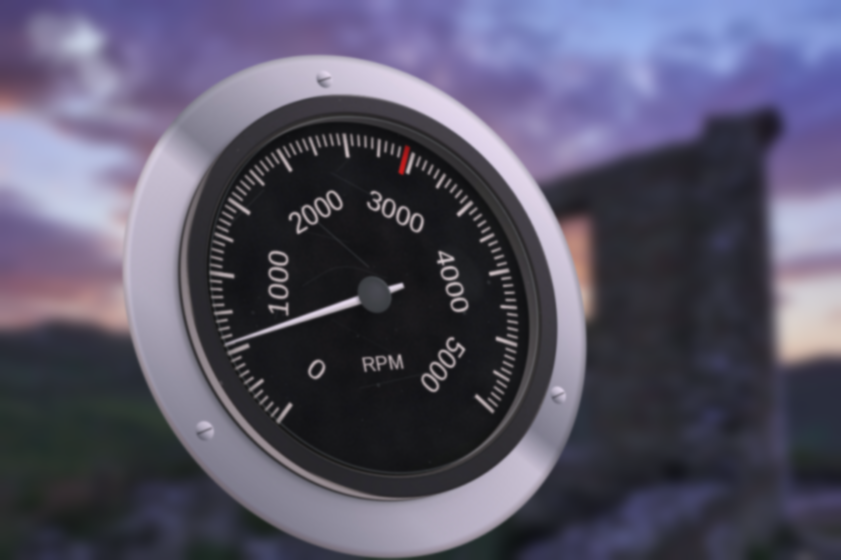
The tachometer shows 550,rpm
